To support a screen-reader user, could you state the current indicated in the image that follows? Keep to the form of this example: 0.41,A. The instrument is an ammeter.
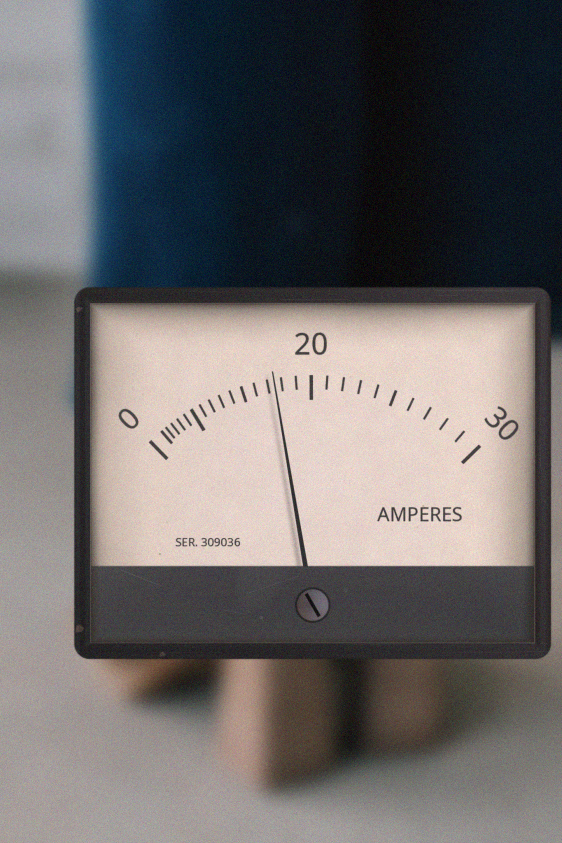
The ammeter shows 17.5,A
